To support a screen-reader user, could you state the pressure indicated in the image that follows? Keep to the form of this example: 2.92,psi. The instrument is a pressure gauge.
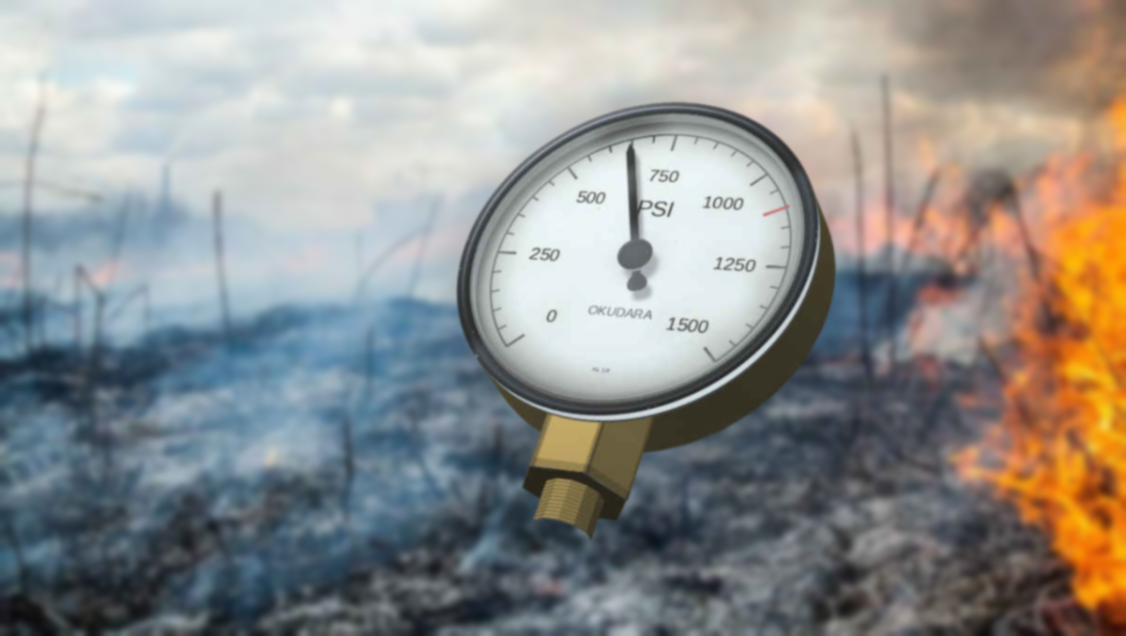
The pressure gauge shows 650,psi
